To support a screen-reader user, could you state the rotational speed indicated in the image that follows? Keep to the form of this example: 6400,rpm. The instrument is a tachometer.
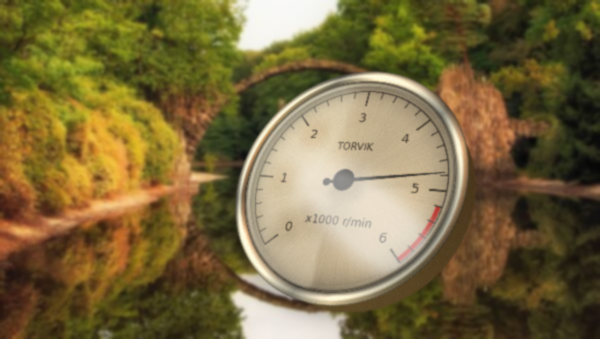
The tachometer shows 4800,rpm
